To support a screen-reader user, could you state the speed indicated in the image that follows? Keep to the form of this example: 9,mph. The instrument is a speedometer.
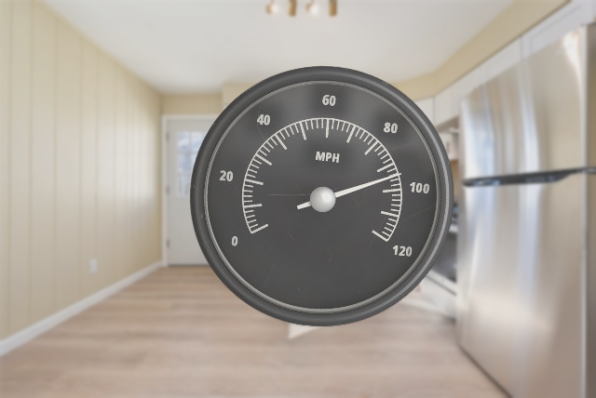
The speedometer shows 94,mph
